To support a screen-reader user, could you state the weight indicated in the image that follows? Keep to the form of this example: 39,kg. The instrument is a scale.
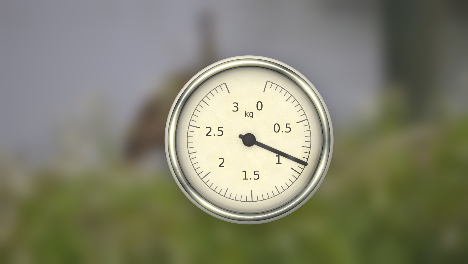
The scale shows 0.9,kg
